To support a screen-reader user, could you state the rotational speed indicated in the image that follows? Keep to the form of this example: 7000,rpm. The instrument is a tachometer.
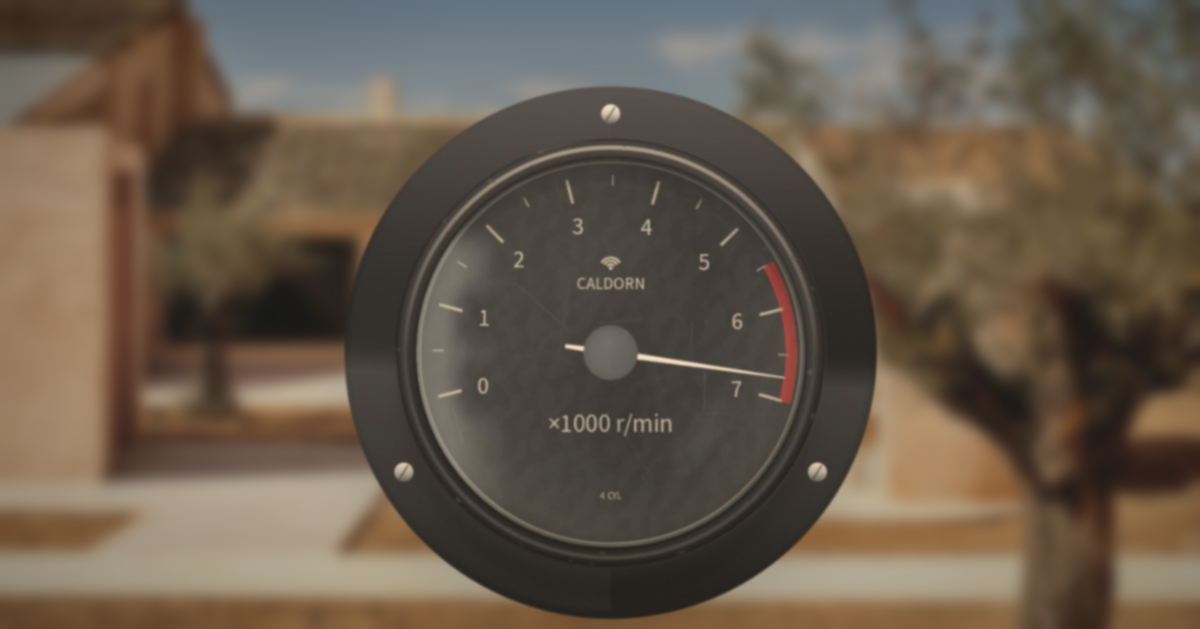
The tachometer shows 6750,rpm
